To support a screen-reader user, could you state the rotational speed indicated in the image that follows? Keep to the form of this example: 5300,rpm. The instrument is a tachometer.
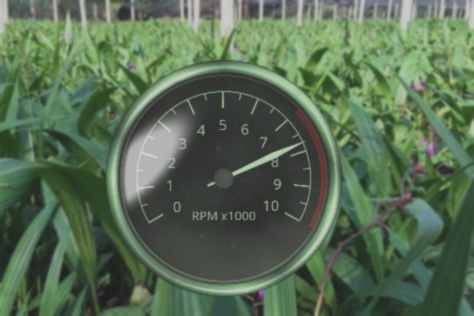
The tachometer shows 7750,rpm
